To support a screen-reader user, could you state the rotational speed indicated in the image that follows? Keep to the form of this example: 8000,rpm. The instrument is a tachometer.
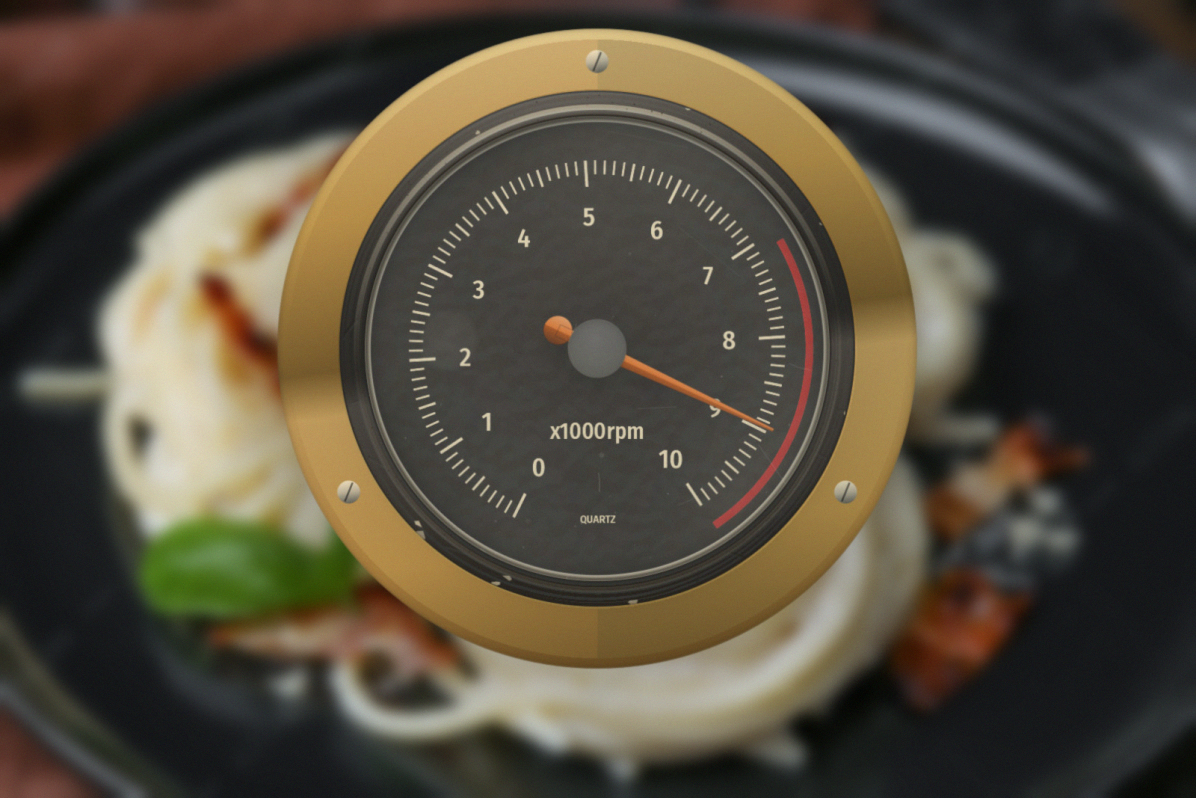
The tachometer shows 8950,rpm
